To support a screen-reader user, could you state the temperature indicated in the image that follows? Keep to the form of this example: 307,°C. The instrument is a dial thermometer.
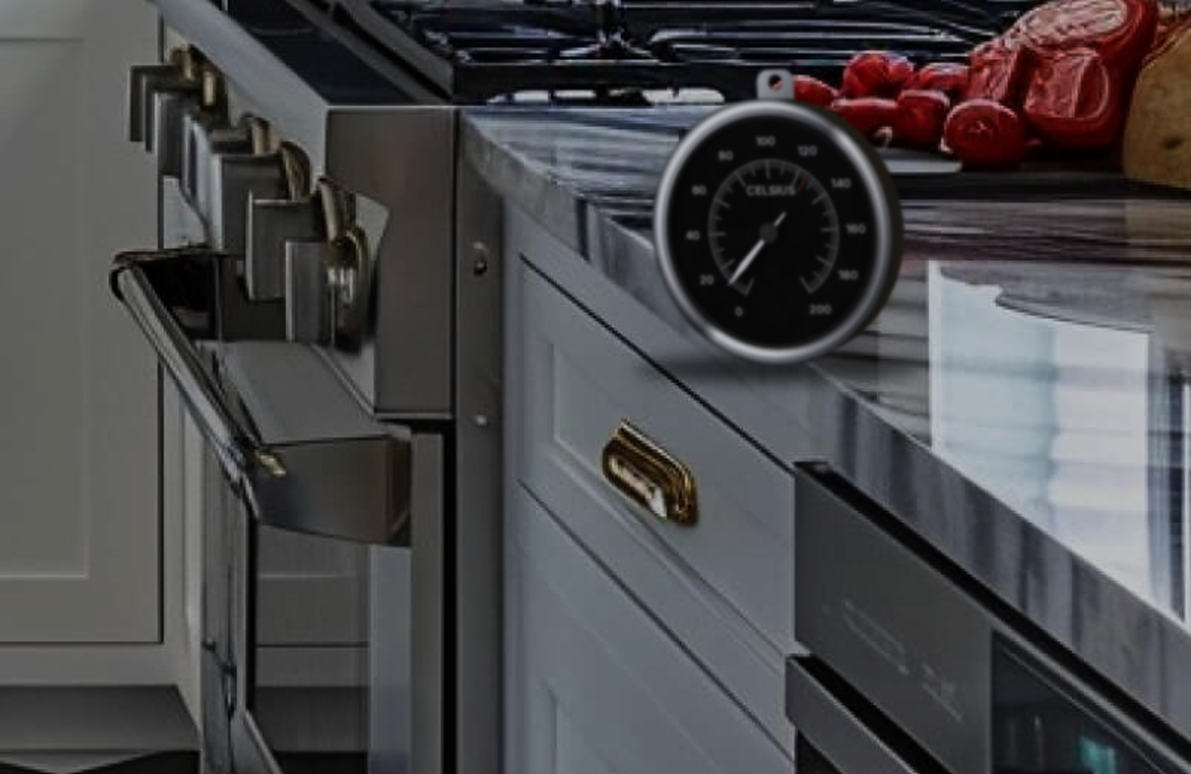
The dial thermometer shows 10,°C
